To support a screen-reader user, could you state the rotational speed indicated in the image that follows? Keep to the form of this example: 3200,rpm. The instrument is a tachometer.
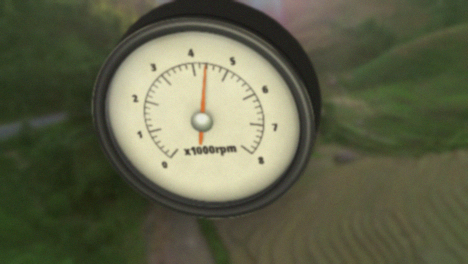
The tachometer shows 4400,rpm
